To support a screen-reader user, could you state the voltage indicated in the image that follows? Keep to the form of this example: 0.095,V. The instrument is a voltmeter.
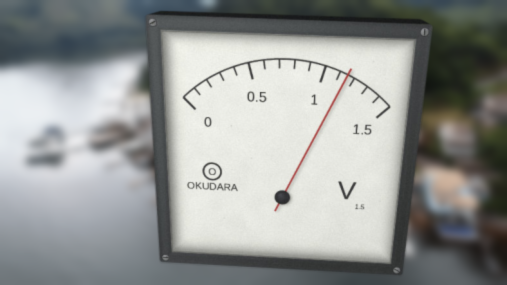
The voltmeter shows 1.15,V
